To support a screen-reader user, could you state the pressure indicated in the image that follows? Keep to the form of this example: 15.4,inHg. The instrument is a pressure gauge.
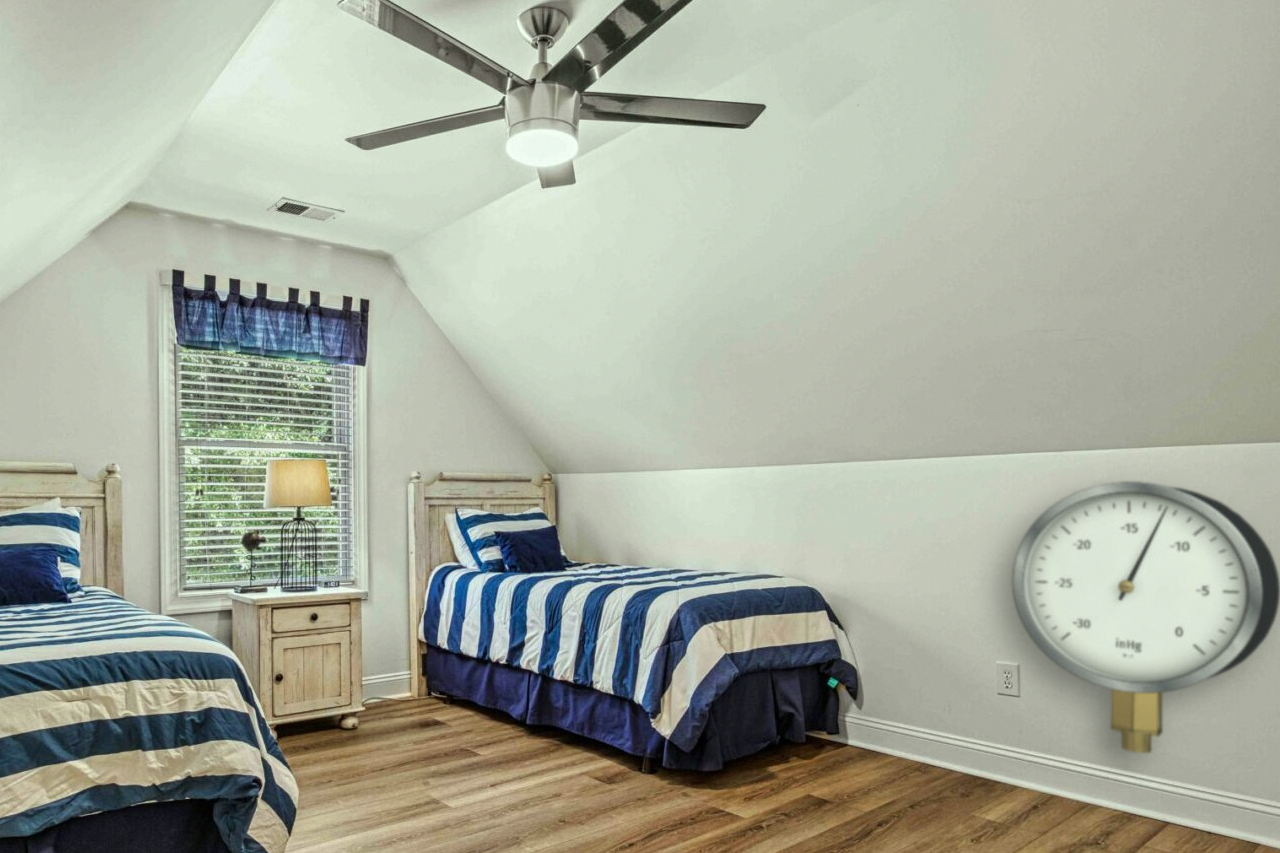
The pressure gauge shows -12.5,inHg
